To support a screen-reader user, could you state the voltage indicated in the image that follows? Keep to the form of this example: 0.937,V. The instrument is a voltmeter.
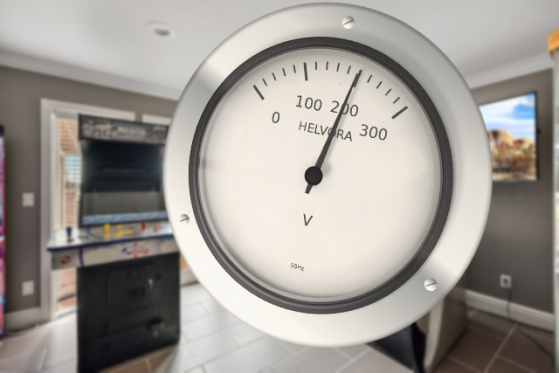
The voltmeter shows 200,V
